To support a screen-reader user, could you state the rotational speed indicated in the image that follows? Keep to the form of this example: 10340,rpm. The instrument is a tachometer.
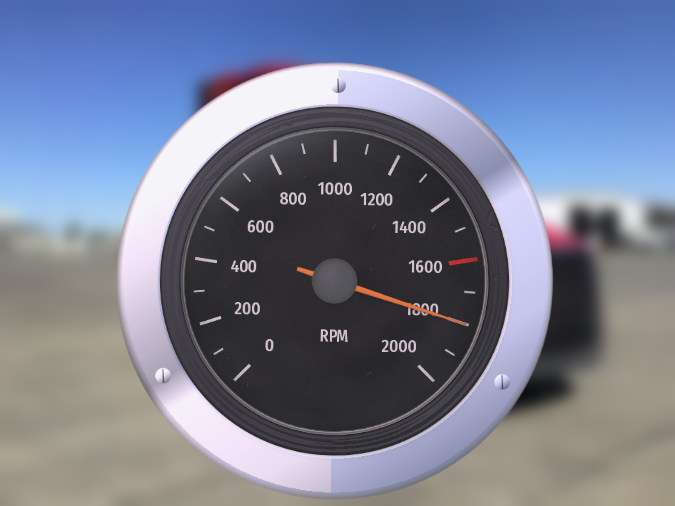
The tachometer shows 1800,rpm
